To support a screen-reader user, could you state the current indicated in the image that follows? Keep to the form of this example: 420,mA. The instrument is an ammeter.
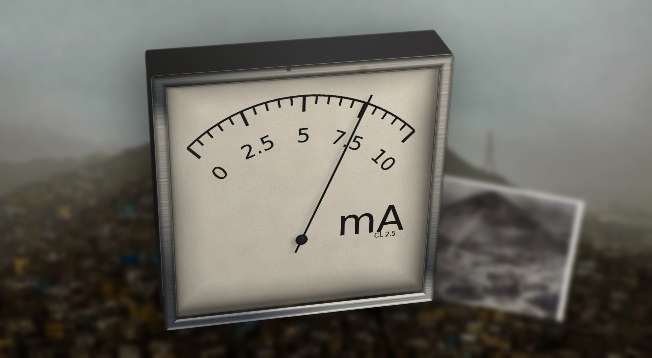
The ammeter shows 7.5,mA
